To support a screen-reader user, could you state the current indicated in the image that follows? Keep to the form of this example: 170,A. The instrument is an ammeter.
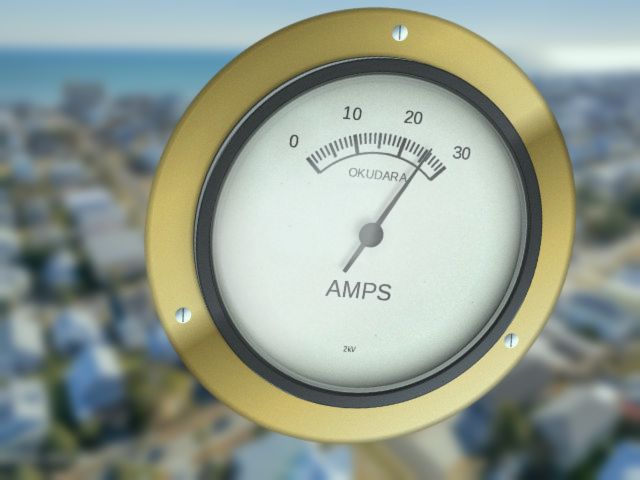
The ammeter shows 25,A
